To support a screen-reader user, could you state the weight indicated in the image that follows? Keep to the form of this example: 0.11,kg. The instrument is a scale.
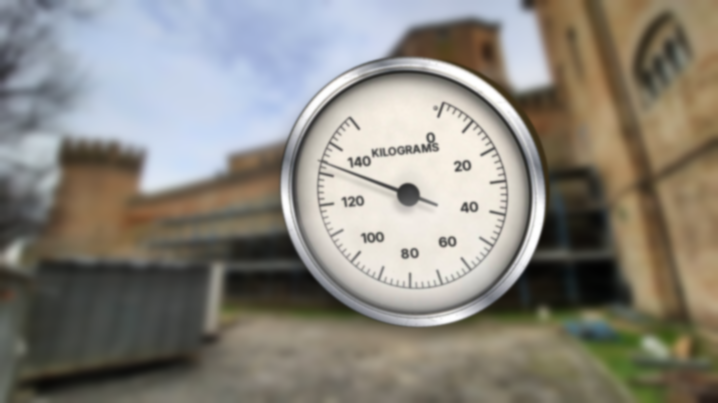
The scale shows 134,kg
